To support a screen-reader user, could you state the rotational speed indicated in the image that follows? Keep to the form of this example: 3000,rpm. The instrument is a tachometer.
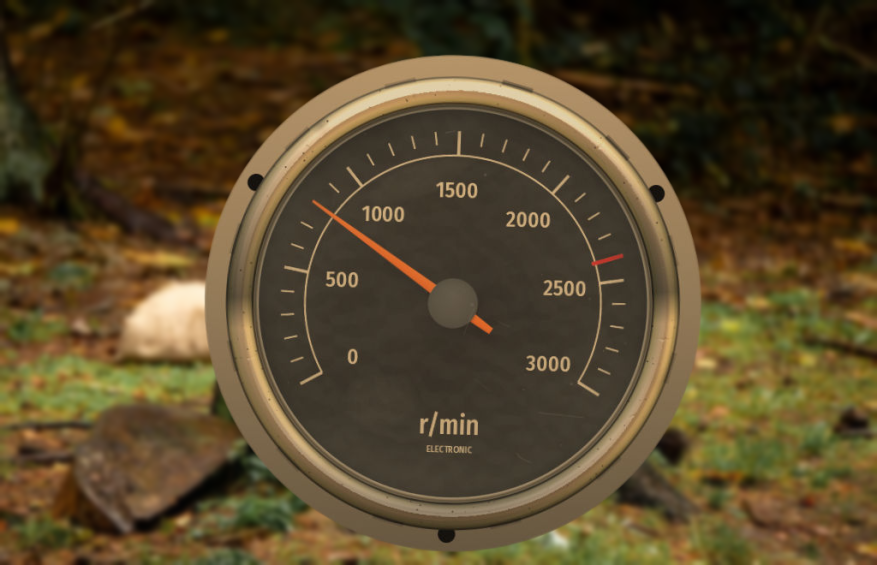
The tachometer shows 800,rpm
